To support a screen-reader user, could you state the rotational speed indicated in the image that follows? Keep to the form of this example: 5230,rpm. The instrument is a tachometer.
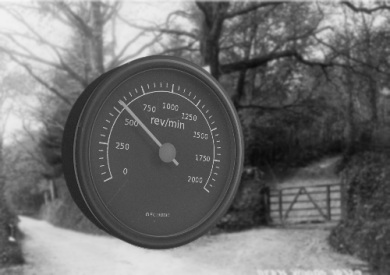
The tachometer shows 550,rpm
